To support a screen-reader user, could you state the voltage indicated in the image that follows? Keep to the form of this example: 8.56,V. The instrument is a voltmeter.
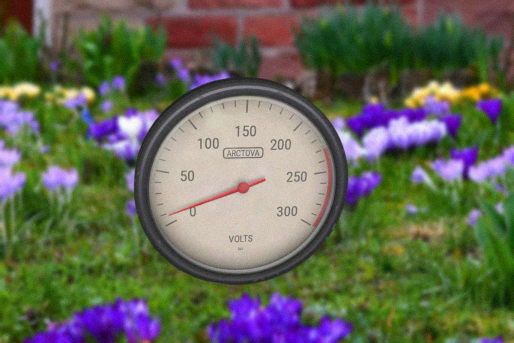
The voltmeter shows 10,V
